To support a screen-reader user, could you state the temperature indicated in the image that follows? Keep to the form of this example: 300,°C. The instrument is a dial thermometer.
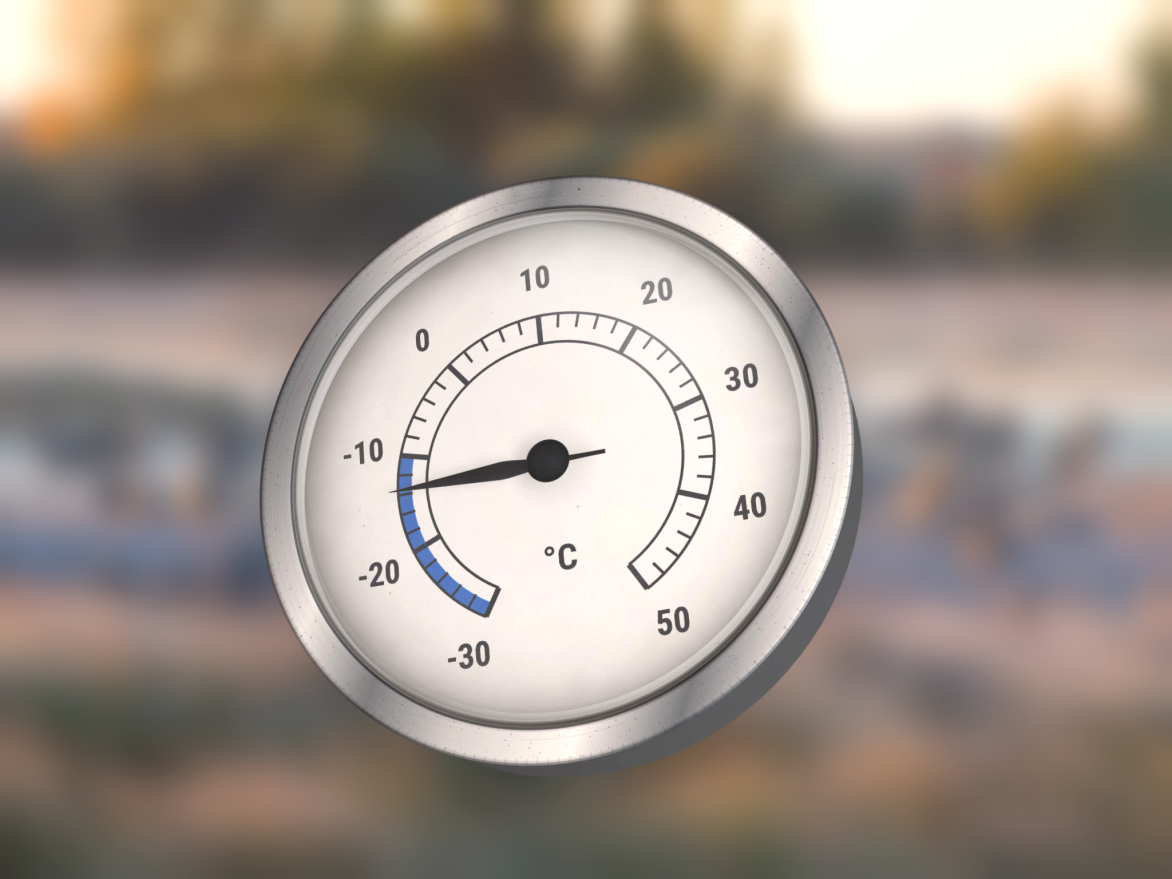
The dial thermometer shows -14,°C
